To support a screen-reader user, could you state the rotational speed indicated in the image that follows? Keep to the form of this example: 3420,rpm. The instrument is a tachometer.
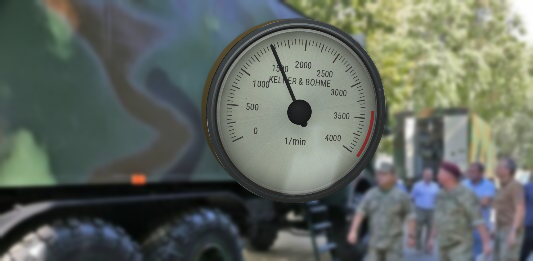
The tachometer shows 1500,rpm
